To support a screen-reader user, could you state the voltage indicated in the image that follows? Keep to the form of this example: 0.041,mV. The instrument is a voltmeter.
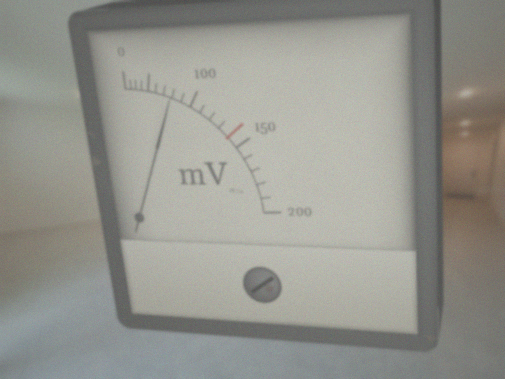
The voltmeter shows 80,mV
